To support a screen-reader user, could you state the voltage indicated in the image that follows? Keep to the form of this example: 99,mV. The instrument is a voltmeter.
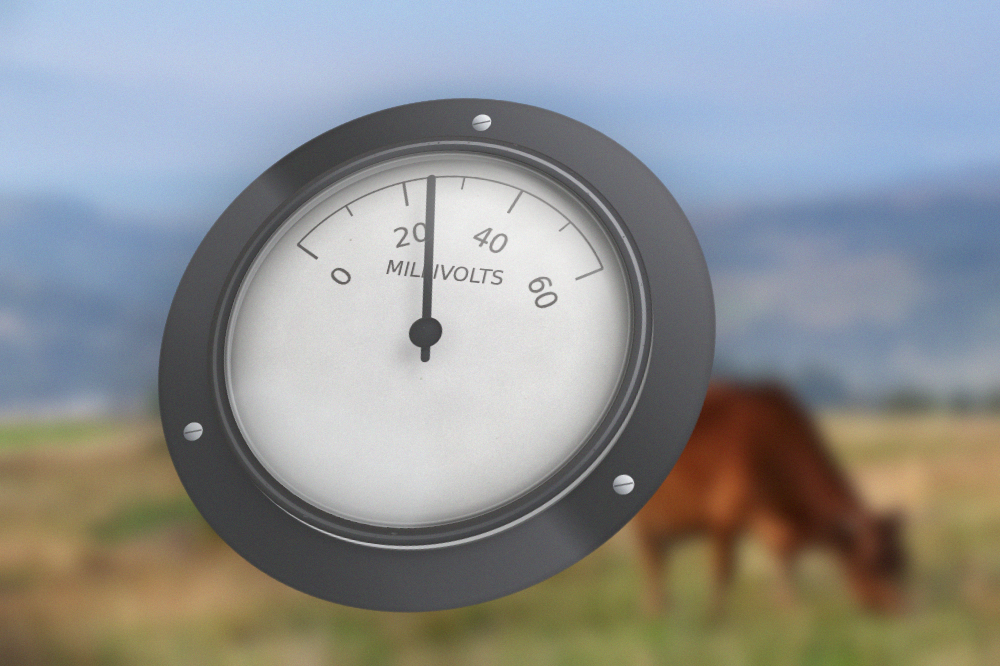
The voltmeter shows 25,mV
